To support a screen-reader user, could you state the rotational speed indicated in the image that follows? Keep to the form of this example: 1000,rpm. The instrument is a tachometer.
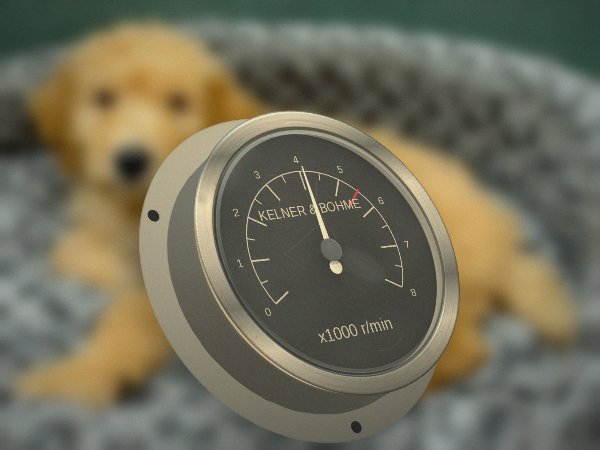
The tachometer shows 4000,rpm
